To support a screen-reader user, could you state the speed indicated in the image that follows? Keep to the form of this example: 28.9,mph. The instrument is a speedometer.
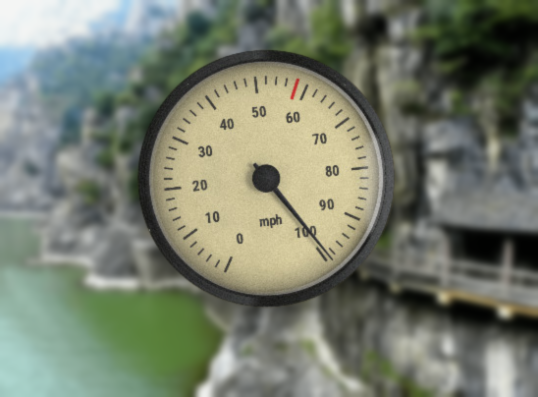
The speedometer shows 99,mph
